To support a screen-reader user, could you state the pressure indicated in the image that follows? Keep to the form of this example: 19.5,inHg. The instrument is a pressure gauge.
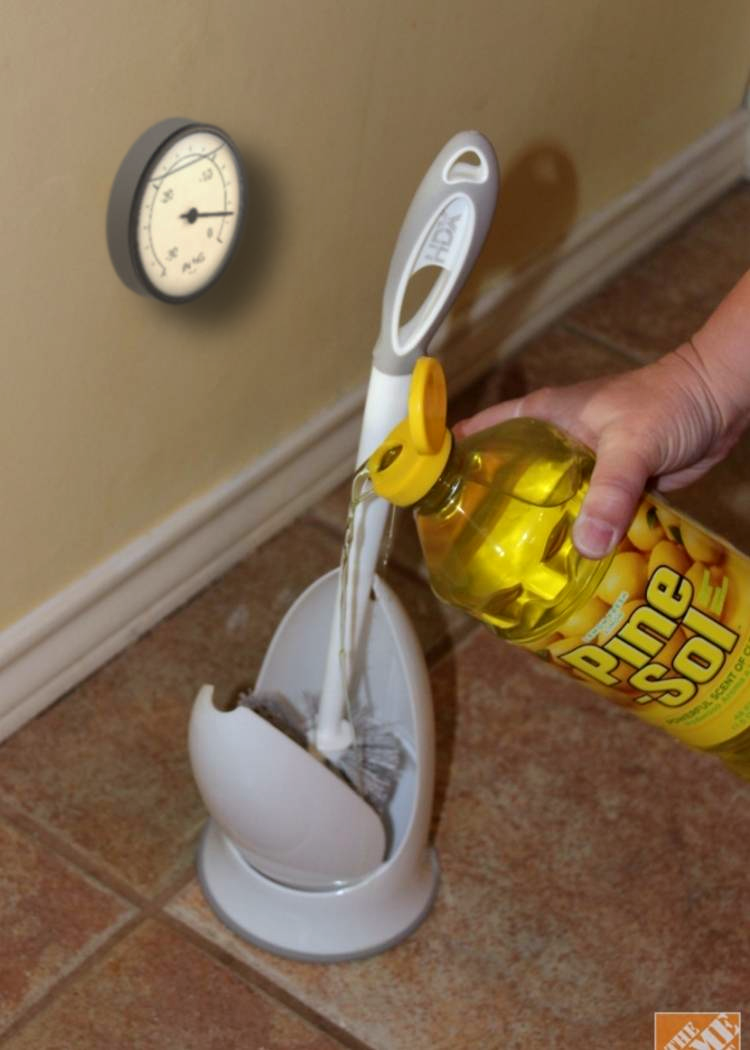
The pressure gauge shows -3,inHg
